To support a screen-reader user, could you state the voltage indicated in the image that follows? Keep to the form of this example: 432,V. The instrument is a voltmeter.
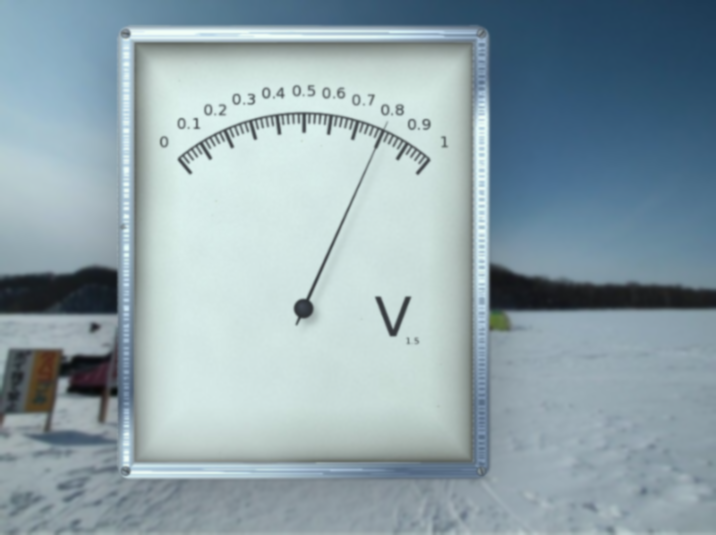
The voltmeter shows 0.8,V
